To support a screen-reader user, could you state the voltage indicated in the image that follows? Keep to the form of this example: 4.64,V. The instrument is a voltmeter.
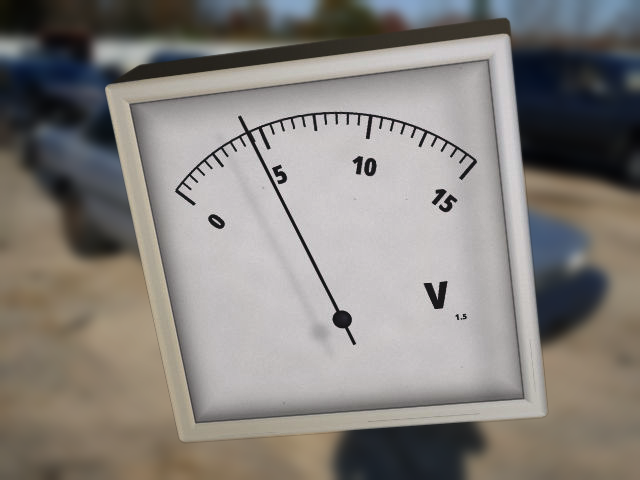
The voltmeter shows 4.5,V
